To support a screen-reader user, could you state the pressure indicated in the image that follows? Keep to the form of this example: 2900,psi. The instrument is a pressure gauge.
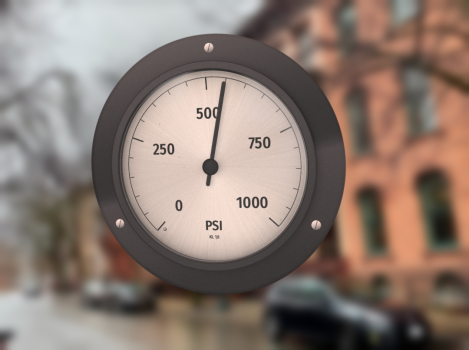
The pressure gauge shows 550,psi
